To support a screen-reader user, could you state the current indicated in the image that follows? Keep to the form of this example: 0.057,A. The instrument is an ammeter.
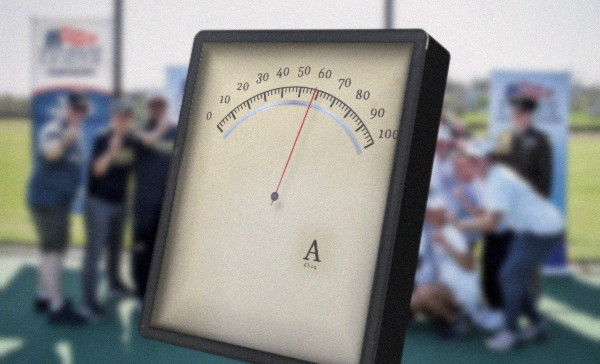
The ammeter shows 60,A
